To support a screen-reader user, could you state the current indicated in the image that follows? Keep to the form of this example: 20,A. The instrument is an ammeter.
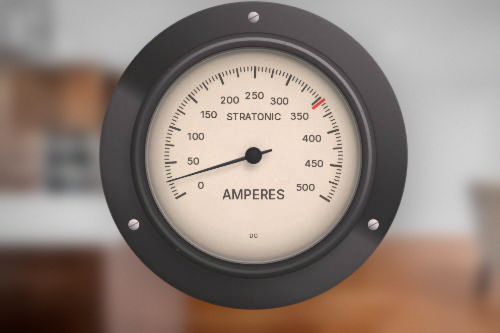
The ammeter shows 25,A
